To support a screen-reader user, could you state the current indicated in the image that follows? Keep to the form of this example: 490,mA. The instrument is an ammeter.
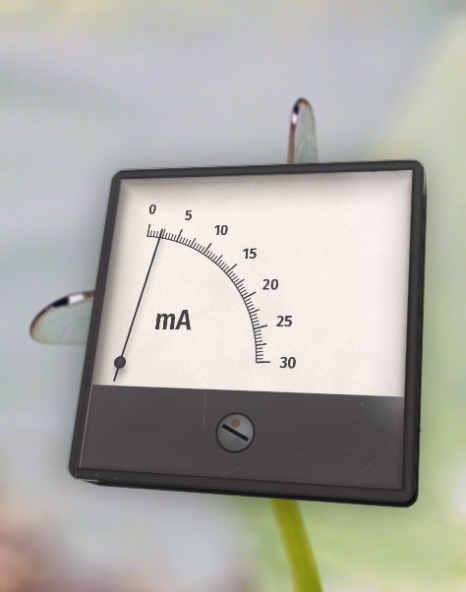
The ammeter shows 2.5,mA
